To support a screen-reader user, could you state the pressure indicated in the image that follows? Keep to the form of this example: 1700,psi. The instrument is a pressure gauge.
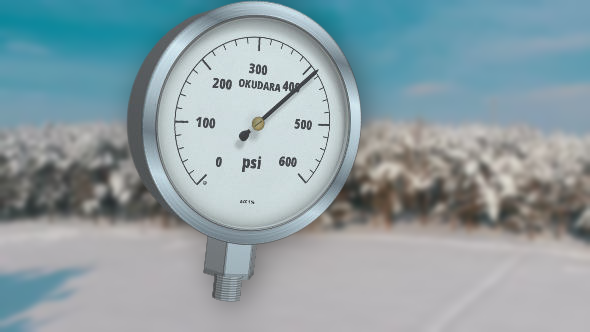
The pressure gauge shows 410,psi
